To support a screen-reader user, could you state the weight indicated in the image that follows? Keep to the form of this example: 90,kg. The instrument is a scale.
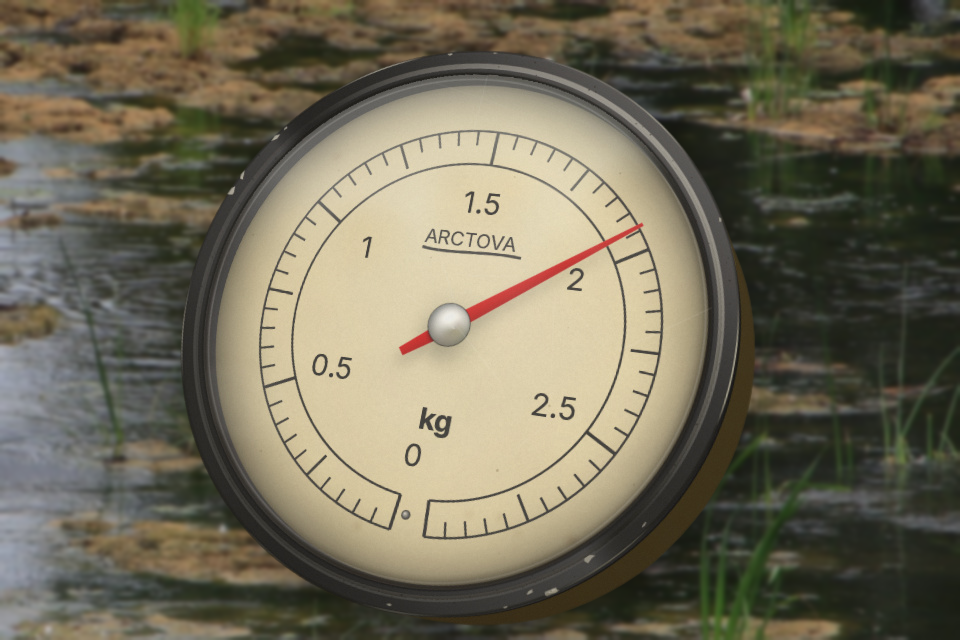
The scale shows 1.95,kg
